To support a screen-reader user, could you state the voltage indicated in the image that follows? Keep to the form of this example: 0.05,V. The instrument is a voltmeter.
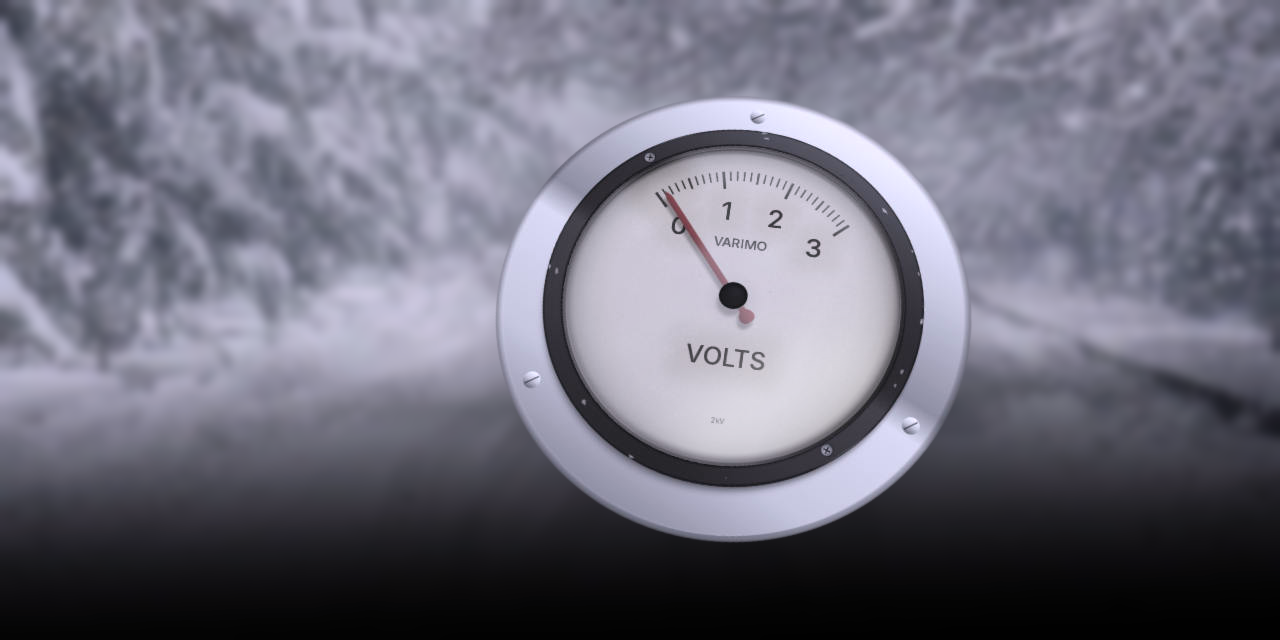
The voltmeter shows 0.1,V
